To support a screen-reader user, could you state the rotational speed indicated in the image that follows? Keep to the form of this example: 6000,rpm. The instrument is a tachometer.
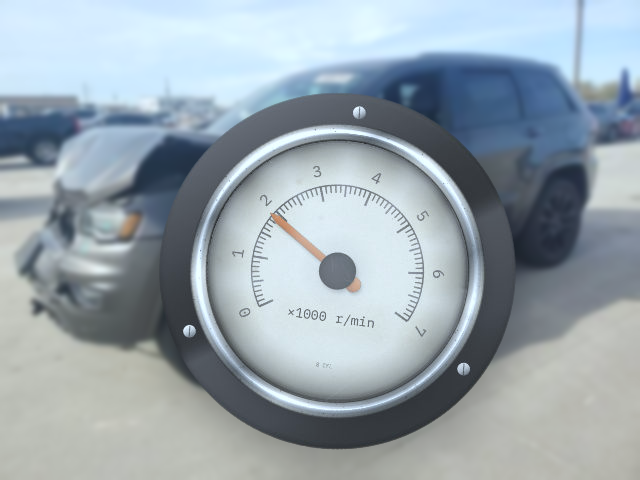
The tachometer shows 1900,rpm
